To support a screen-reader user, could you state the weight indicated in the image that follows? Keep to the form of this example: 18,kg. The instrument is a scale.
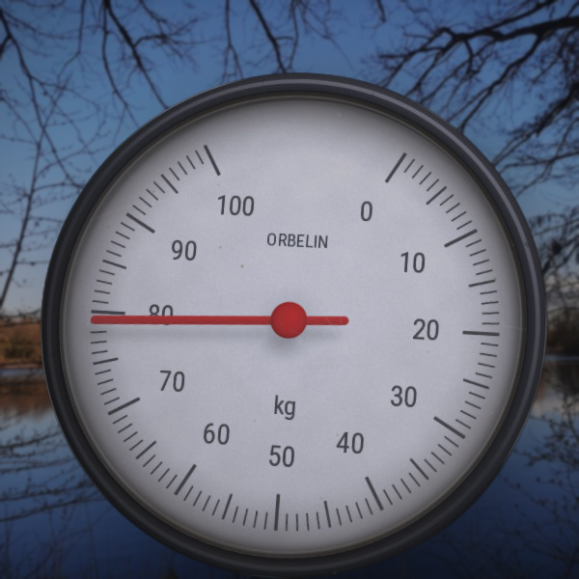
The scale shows 79,kg
